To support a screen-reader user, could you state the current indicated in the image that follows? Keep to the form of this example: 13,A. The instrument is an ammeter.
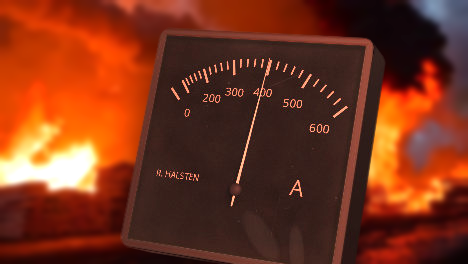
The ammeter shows 400,A
